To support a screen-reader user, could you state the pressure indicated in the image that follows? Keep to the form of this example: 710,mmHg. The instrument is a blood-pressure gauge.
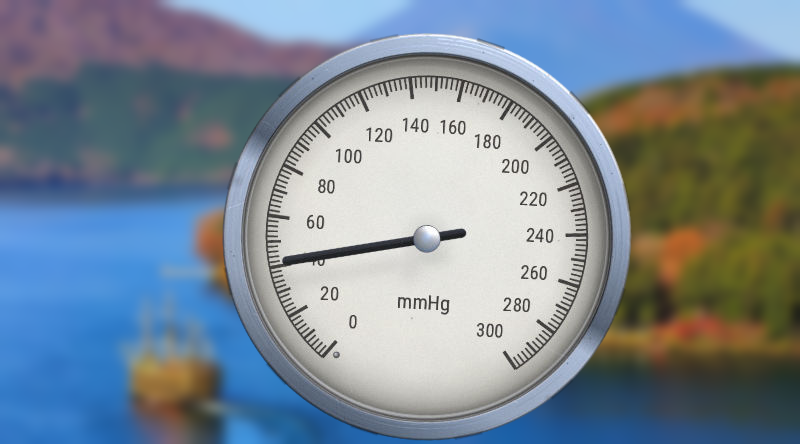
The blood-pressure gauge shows 42,mmHg
